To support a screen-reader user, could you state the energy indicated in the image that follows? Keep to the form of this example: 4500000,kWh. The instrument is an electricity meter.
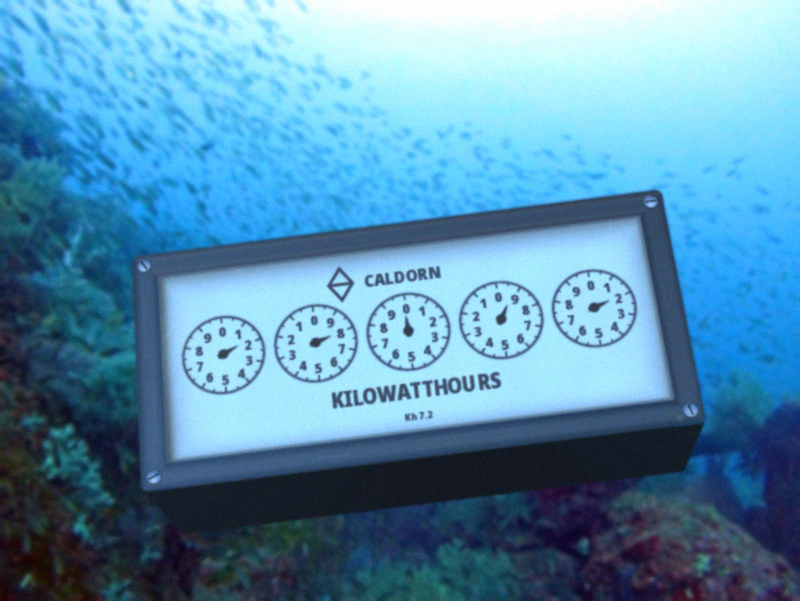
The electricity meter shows 17992,kWh
